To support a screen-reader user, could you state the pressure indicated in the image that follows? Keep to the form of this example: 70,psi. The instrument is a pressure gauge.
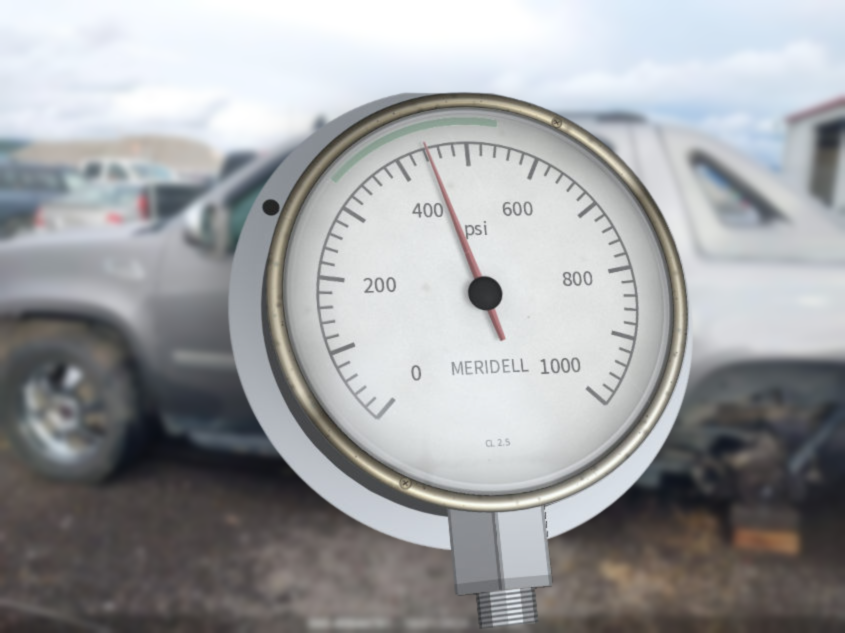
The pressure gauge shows 440,psi
